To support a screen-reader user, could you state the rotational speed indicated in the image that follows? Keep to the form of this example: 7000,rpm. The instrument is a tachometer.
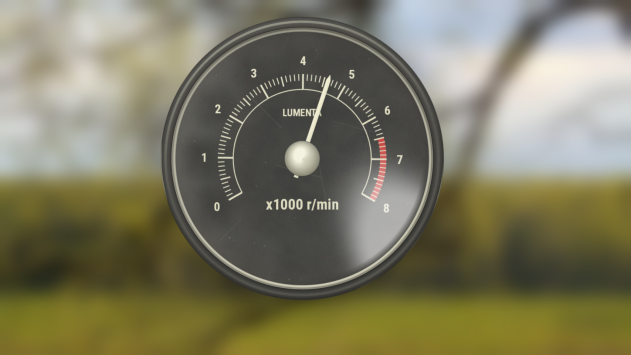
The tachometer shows 4600,rpm
